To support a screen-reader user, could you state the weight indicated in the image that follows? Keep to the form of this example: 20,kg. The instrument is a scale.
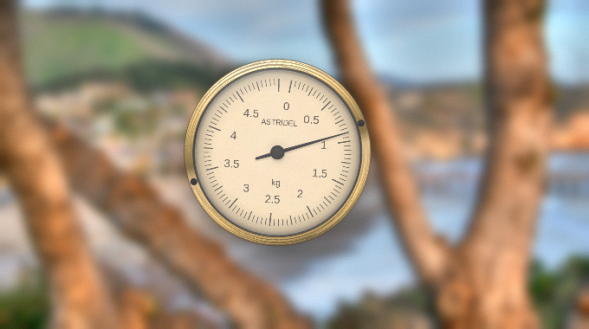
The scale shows 0.9,kg
